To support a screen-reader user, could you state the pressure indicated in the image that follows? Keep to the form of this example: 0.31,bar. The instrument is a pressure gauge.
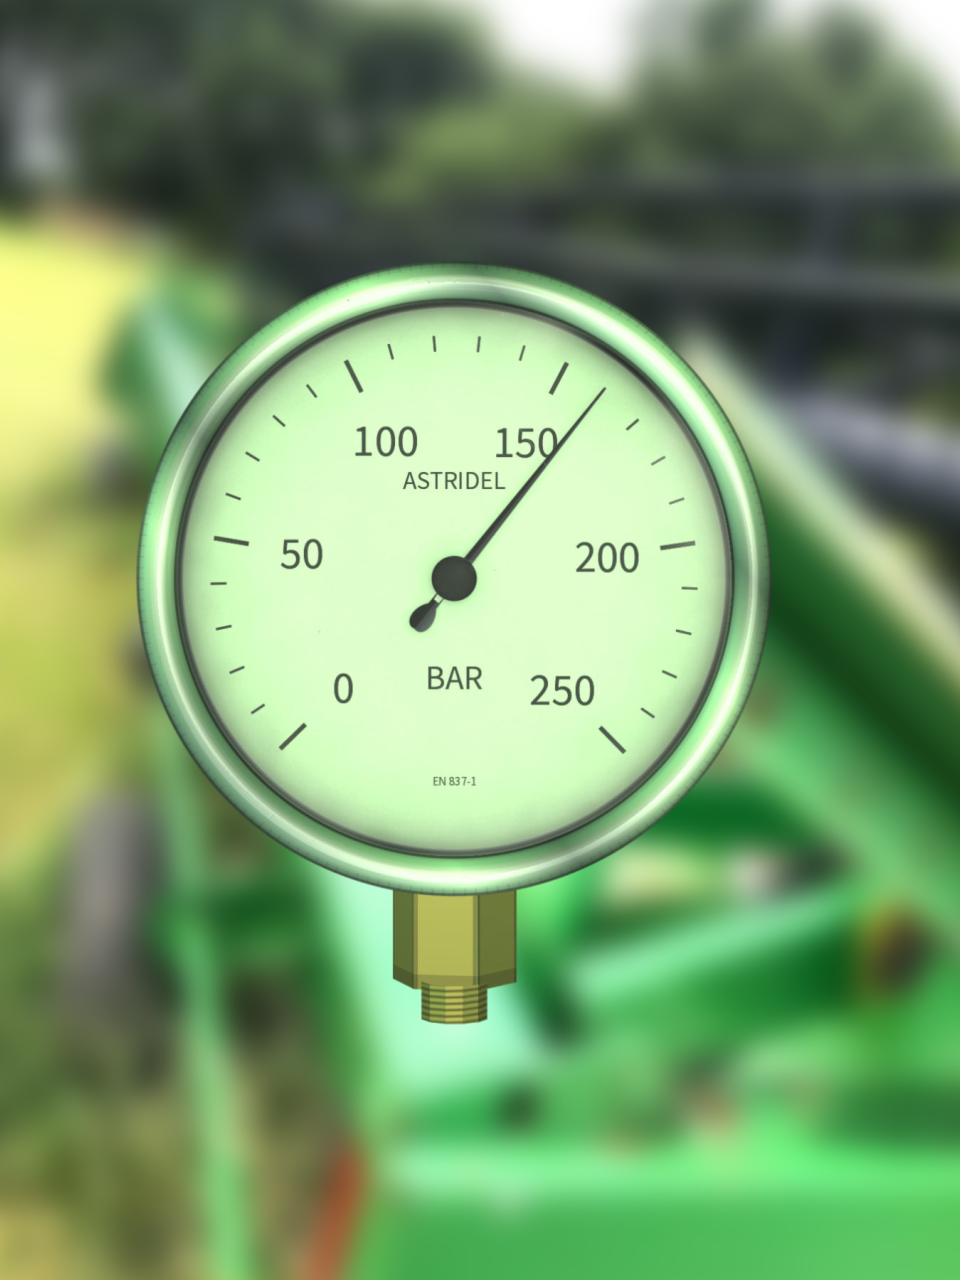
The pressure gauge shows 160,bar
